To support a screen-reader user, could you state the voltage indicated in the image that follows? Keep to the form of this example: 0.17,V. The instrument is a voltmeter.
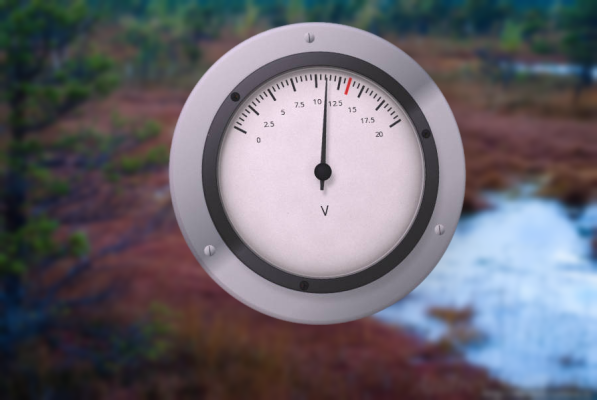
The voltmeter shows 11,V
